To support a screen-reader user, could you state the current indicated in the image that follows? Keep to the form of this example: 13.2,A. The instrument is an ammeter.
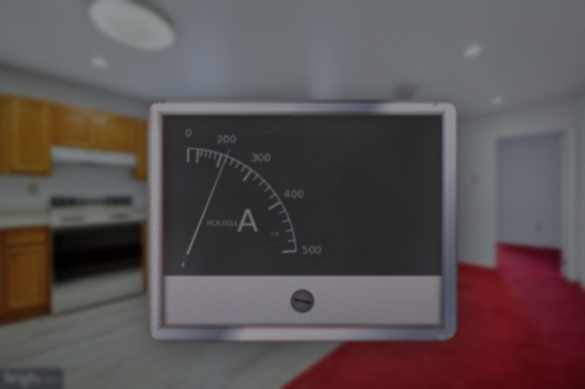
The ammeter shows 220,A
